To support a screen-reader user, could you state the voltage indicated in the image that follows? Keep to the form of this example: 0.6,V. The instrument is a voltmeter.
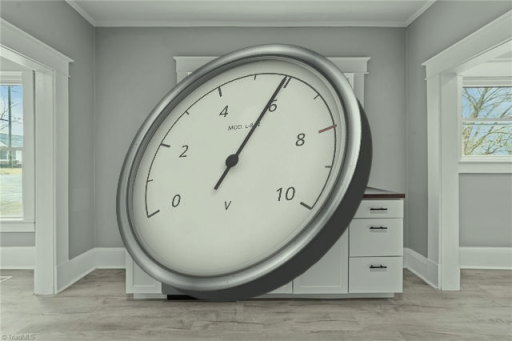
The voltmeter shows 6,V
